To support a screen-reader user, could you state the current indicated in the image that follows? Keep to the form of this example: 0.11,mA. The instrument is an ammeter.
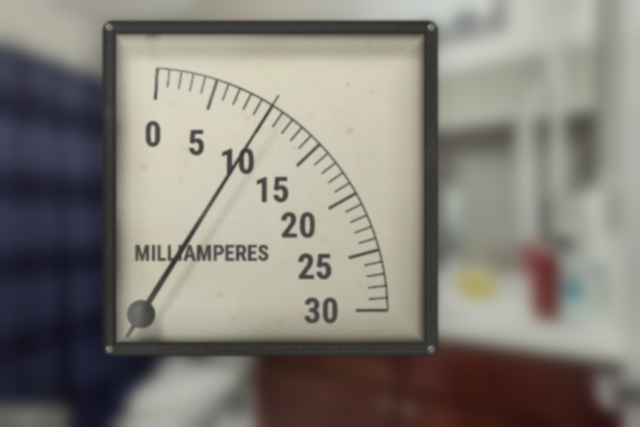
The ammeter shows 10,mA
